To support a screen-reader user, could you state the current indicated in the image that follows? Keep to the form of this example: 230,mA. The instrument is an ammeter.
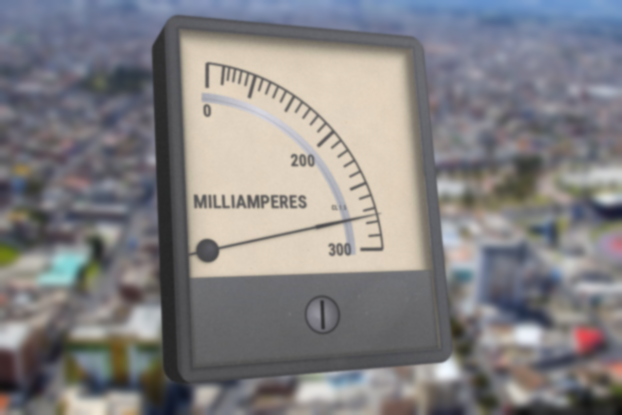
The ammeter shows 275,mA
